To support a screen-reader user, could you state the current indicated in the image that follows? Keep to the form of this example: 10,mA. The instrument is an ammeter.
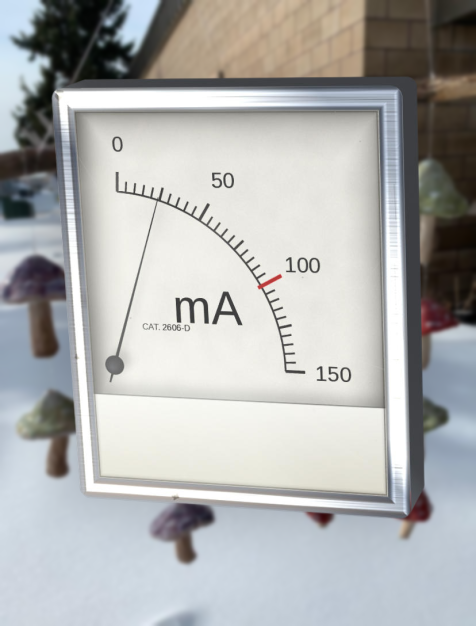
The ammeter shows 25,mA
